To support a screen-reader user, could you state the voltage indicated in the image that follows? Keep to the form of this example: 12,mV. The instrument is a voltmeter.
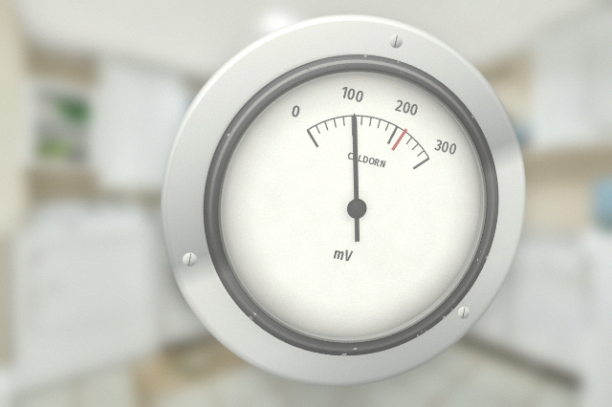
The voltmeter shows 100,mV
